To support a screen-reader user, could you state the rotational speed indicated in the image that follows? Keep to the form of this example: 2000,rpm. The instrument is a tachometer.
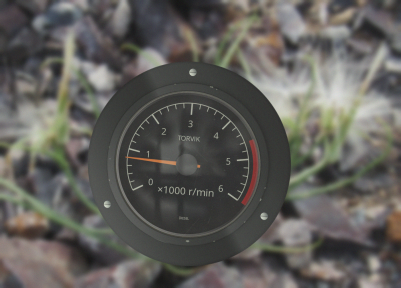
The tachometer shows 800,rpm
